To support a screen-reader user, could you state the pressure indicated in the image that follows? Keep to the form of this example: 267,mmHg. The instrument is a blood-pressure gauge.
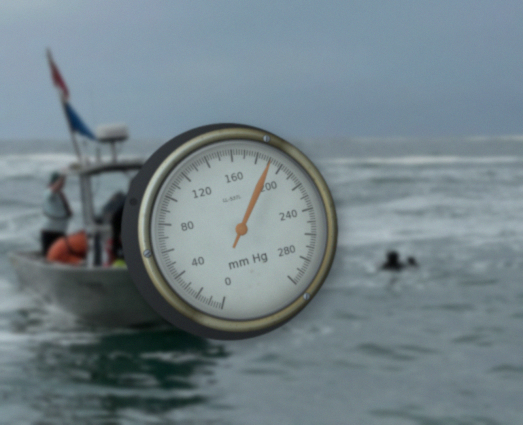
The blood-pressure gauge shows 190,mmHg
